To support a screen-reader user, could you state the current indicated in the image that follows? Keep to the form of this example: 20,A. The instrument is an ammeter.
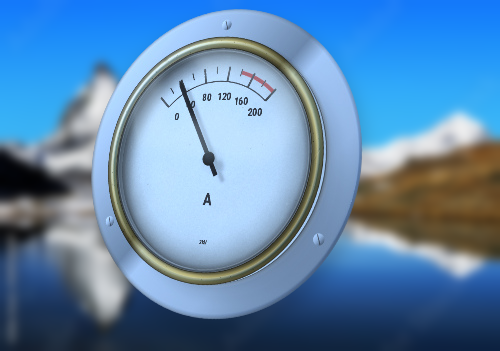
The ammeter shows 40,A
